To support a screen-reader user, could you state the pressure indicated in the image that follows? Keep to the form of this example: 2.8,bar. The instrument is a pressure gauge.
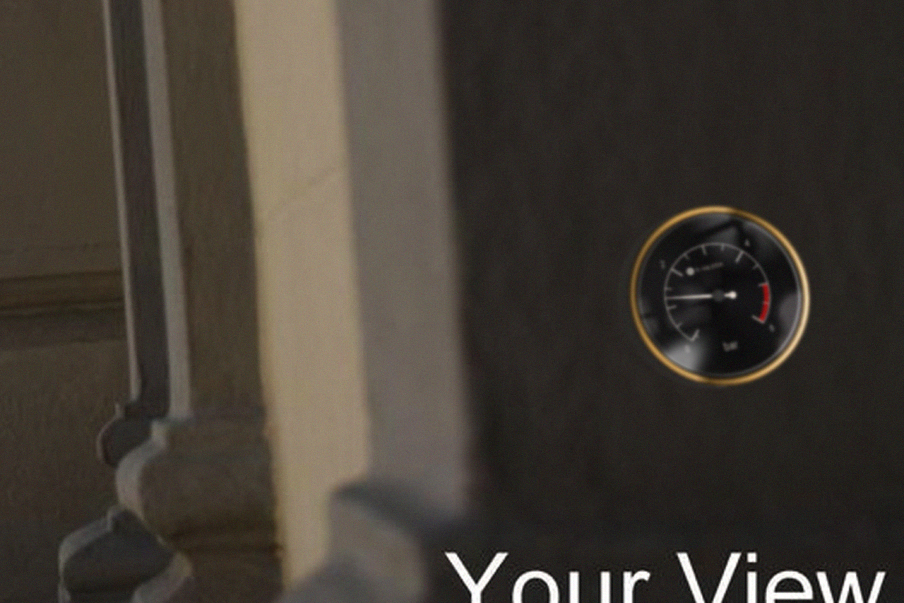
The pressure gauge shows 1.25,bar
